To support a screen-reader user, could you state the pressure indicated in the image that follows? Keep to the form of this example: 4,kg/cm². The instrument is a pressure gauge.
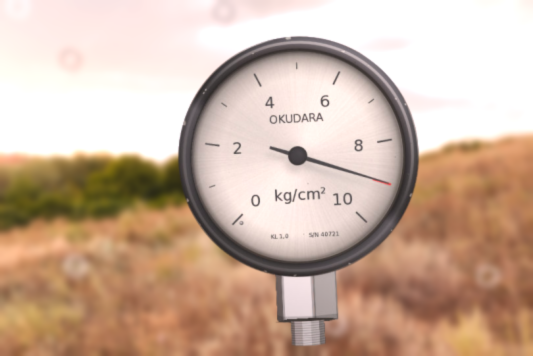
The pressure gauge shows 9,kg/cm²
